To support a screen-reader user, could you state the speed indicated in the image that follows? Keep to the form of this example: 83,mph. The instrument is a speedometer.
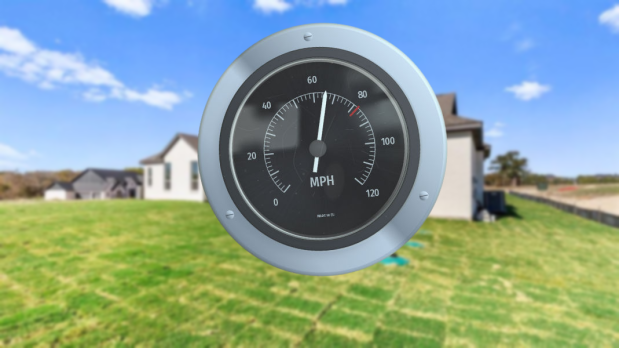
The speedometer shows 66,mph
